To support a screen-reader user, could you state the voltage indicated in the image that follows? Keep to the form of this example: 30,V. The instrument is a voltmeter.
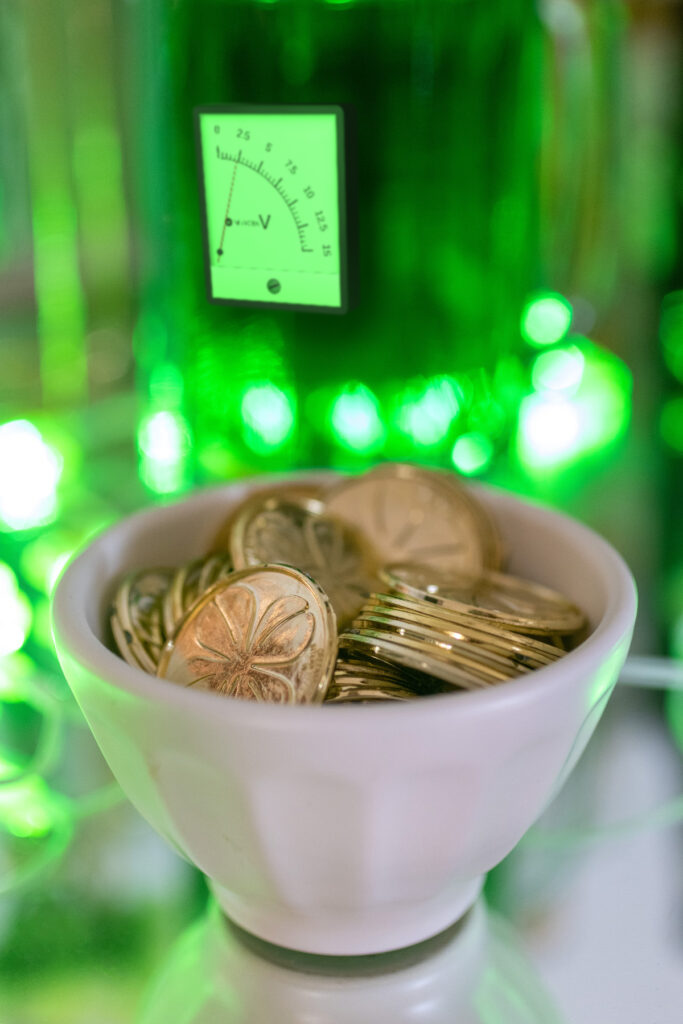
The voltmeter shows 2.5,V
